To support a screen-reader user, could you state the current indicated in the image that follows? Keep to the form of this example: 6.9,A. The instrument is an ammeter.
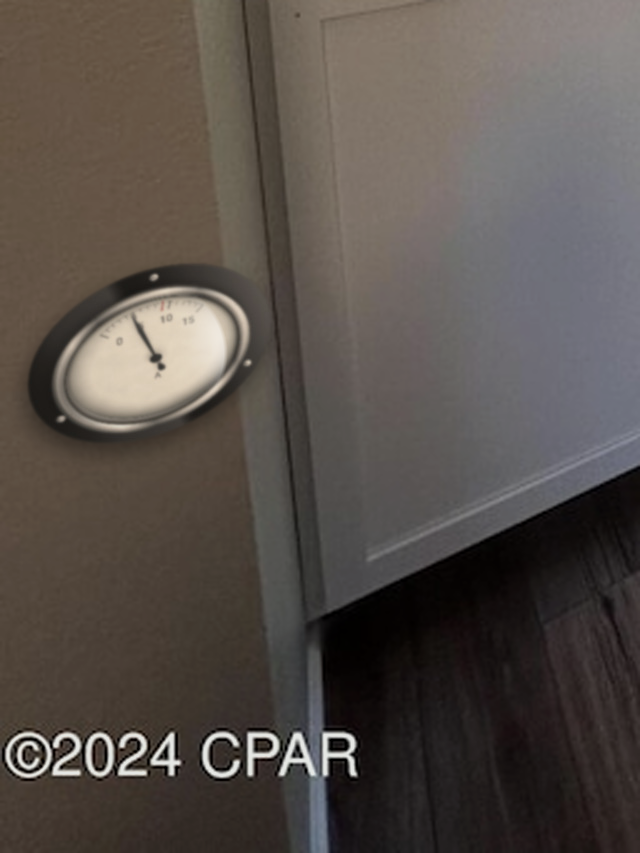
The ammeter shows 5,A
